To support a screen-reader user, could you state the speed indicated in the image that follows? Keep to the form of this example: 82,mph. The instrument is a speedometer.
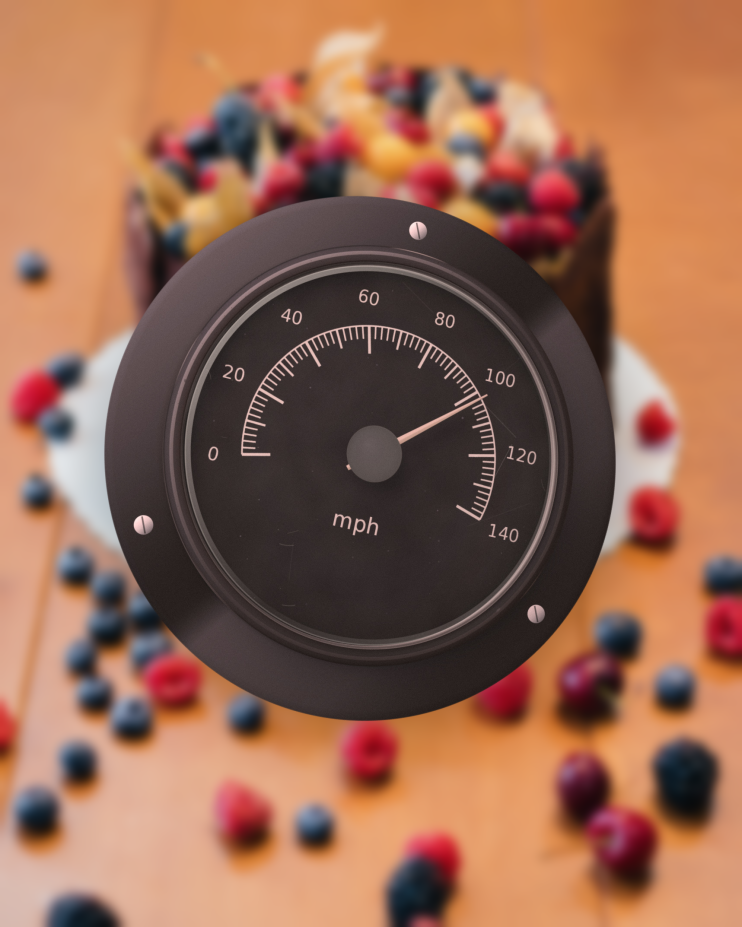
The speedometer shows 102,mph
